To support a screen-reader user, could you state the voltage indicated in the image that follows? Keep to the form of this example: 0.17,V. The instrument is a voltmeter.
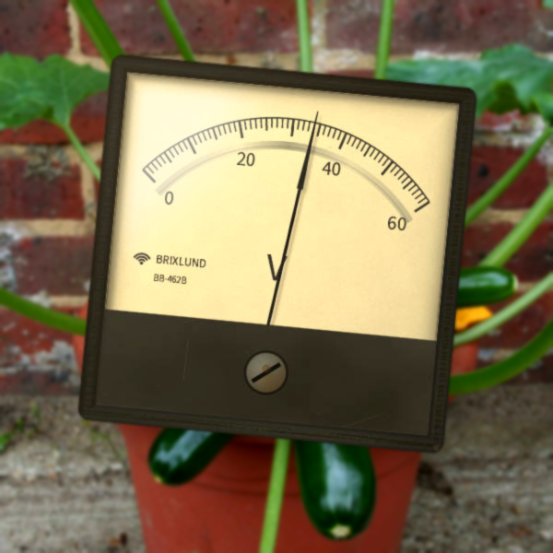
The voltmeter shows 34,V
